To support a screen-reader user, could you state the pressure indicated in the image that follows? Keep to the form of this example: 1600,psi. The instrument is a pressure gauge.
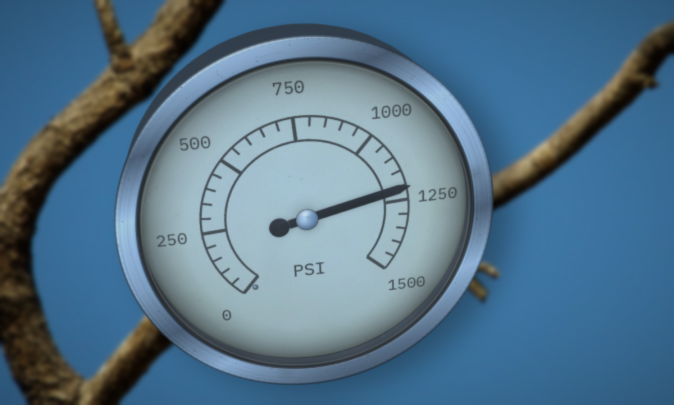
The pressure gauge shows 1200,psi
